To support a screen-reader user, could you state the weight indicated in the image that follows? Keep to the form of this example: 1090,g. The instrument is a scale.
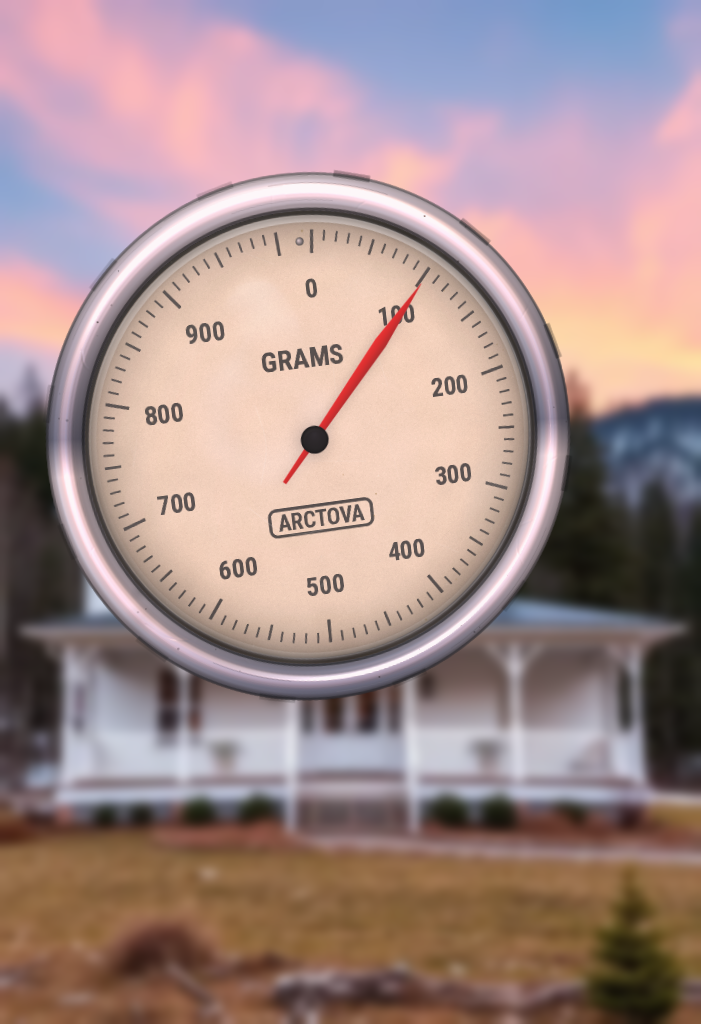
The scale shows 100,g
